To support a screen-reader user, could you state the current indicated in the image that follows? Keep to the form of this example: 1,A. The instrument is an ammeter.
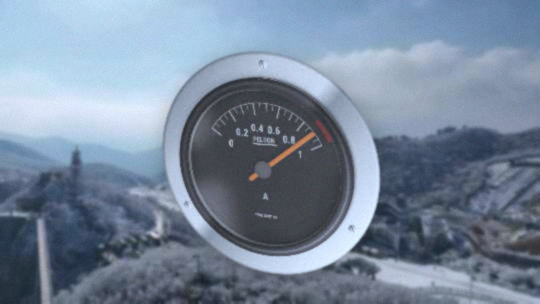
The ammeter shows 0.9,A
